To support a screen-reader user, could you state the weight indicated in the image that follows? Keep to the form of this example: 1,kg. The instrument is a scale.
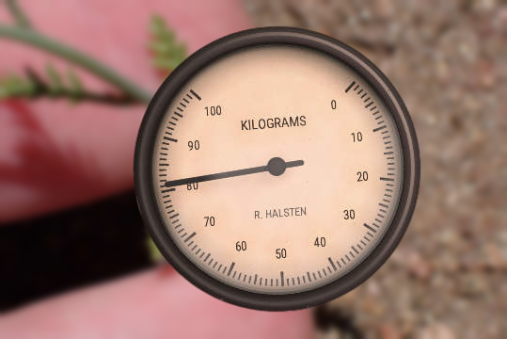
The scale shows 81,kg
